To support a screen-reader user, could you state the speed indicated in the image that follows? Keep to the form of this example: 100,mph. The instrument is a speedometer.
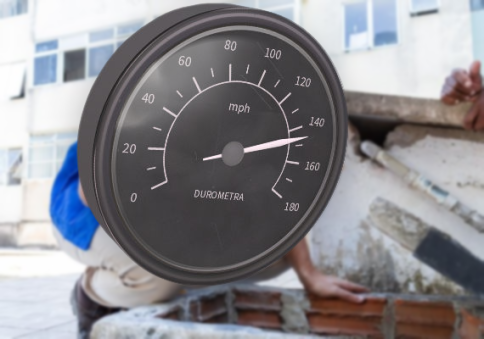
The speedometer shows 145,mph
